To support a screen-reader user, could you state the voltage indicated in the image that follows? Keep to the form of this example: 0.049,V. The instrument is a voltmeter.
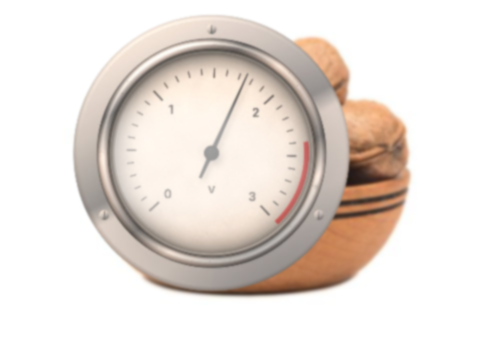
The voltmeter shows 1.75,V
